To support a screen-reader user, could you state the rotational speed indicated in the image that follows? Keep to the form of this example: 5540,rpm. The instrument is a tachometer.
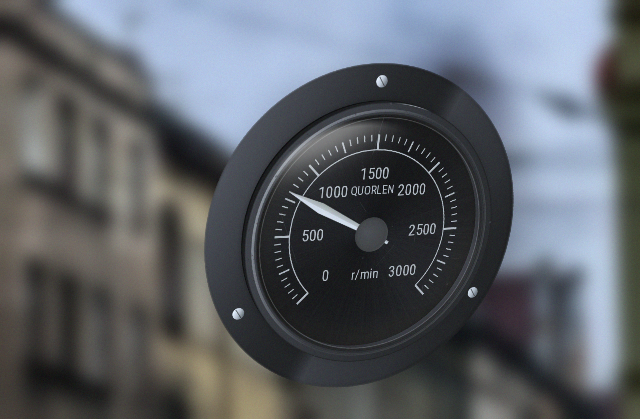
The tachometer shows 800,rpm
